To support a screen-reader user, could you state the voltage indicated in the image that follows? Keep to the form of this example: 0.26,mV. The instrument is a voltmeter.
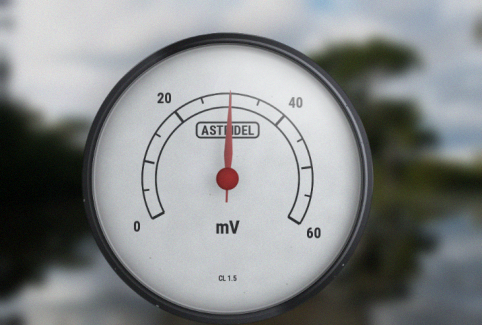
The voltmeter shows 30,mV
